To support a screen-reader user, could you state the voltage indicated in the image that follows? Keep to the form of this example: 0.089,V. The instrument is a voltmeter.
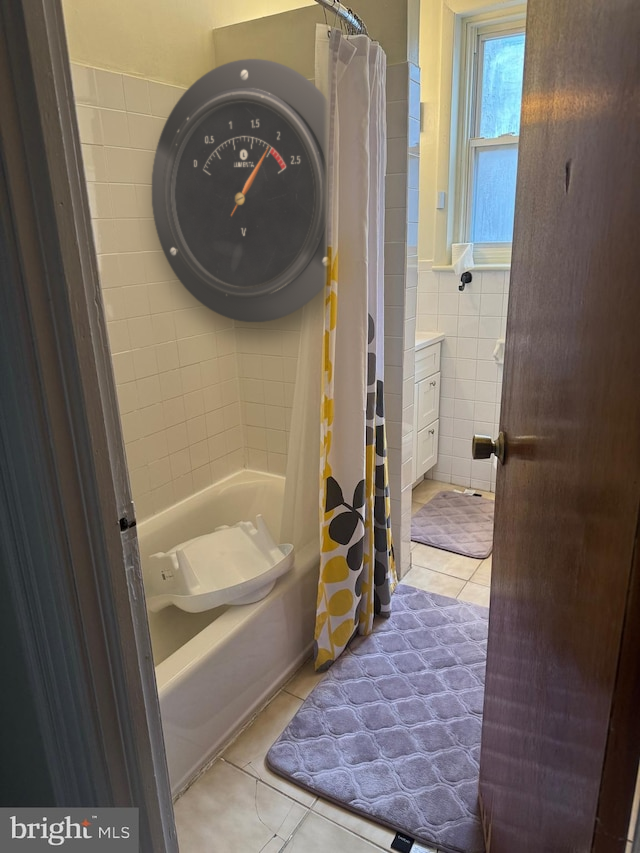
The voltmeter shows 2,V
